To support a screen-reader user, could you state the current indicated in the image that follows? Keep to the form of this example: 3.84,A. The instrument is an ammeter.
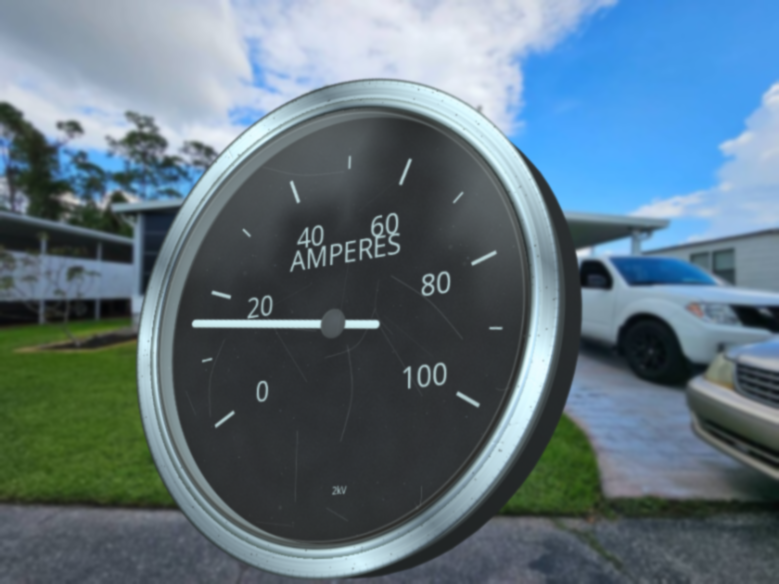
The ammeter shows 15,A
